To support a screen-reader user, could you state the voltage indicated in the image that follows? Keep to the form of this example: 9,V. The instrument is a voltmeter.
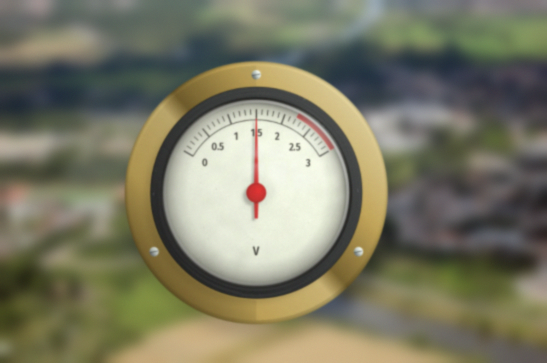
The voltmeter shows 1.5,V
